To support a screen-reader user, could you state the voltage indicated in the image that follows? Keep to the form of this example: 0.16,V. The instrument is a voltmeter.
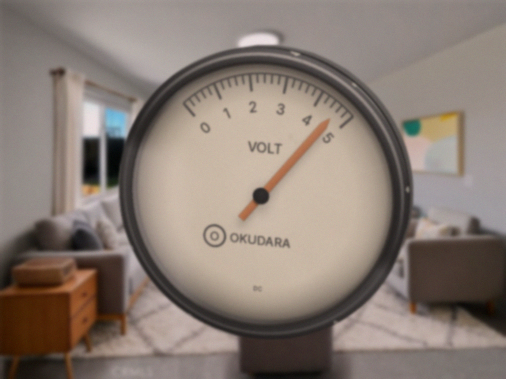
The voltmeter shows 4.6,V
